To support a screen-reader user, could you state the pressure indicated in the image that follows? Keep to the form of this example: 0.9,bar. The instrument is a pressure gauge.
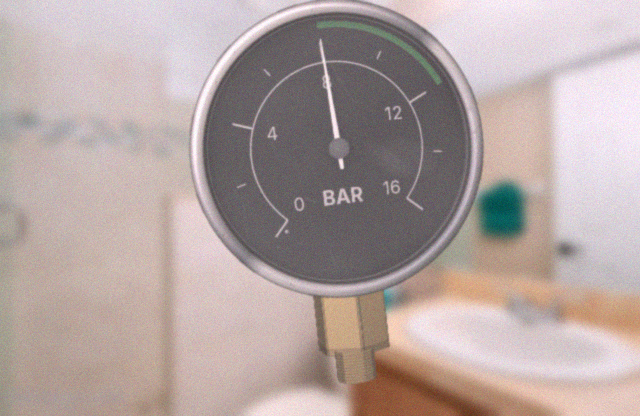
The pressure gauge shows 8,bar
